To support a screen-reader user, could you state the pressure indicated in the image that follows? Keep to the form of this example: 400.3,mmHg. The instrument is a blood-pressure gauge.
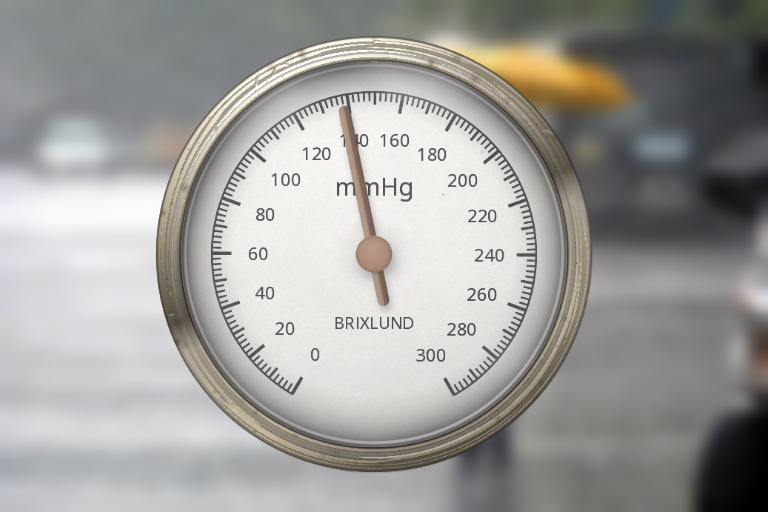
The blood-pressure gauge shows 138,mmHg
